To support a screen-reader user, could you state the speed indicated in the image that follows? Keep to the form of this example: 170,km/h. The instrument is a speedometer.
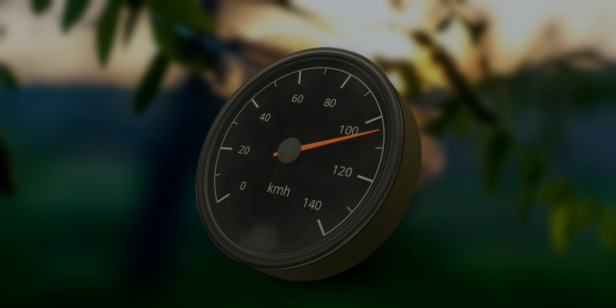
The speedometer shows 105,km/h
